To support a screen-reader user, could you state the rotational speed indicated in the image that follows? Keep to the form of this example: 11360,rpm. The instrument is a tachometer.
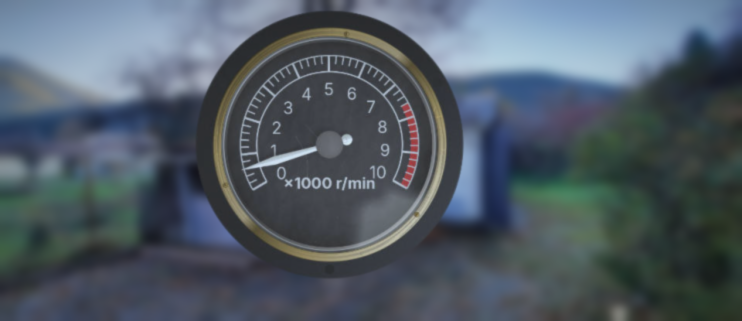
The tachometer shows 600,rpm
